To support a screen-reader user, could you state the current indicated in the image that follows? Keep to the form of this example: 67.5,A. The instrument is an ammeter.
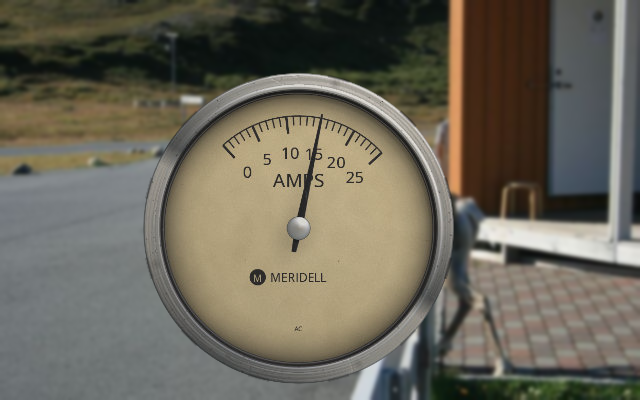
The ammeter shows 15,A
